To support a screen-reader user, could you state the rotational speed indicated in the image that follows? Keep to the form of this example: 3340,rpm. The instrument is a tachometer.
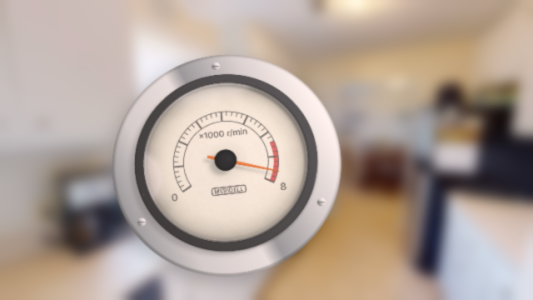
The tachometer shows 7600,rpm
